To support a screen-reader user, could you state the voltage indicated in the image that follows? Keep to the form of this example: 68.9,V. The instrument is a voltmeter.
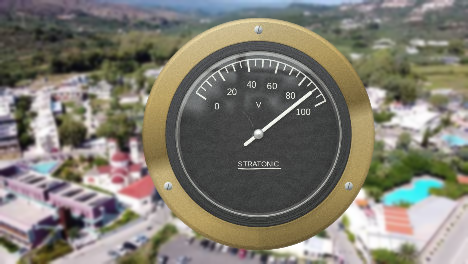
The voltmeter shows 90,V
